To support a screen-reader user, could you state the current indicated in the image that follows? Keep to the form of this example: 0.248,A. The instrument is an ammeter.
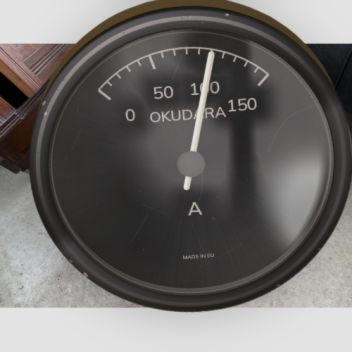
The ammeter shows 100,A
